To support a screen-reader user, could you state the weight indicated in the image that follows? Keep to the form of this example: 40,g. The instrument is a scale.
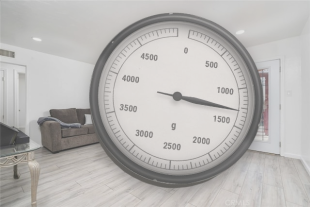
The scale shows 1300,g
